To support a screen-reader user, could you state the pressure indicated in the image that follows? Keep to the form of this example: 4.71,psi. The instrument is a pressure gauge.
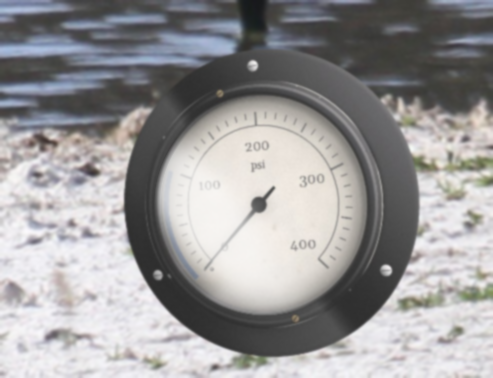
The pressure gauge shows 0,psi
